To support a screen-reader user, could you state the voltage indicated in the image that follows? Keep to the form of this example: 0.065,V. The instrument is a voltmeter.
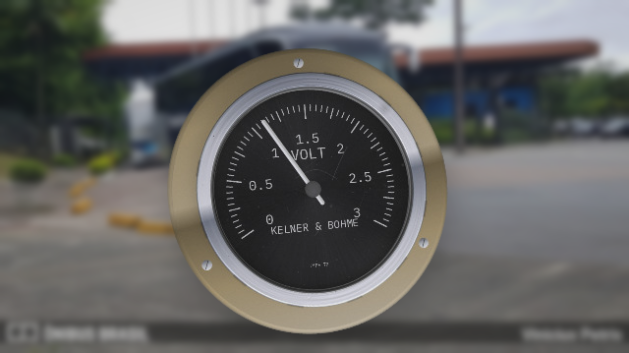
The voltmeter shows 1.1,V
